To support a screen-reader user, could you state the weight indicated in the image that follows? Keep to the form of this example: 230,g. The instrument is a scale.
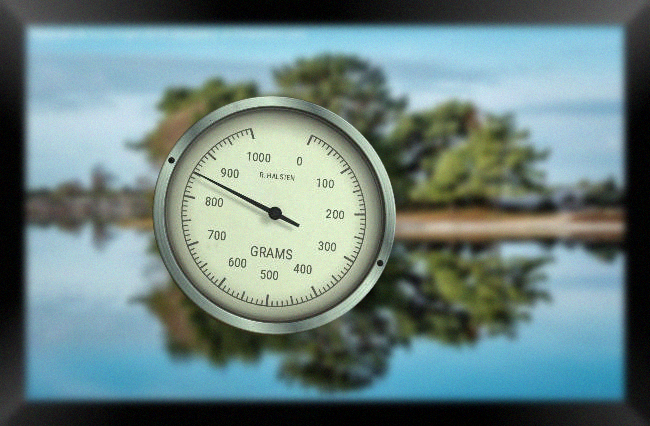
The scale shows 850,g
